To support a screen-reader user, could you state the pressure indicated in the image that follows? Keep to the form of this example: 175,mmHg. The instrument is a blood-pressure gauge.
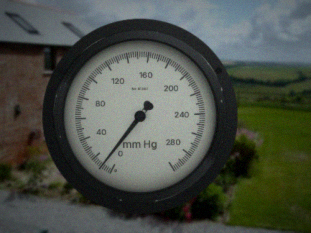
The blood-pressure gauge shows 10,mmHg
